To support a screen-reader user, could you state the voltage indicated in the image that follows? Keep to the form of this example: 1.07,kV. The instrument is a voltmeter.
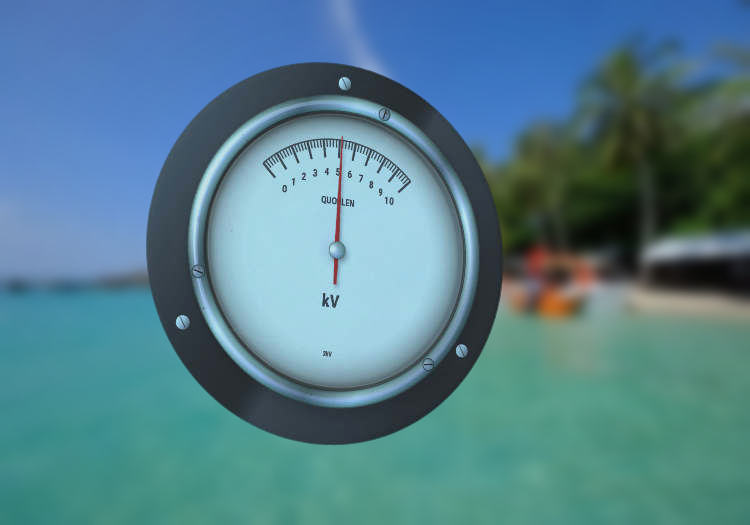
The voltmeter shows 5,kV
